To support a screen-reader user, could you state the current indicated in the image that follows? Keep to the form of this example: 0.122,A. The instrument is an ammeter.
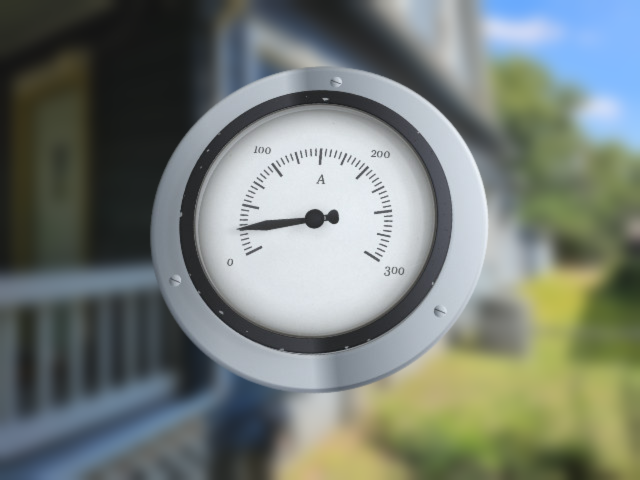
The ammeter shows 25,A
